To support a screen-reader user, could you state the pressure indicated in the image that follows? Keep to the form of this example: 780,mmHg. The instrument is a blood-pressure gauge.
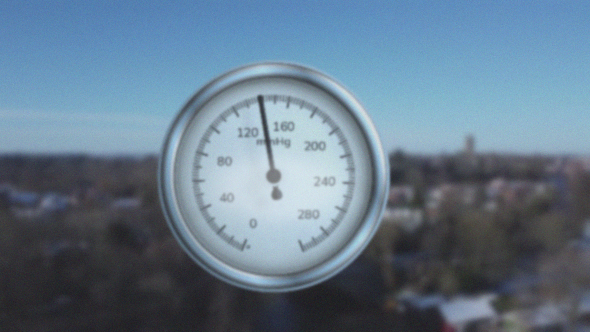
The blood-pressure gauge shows 140,mmHg
